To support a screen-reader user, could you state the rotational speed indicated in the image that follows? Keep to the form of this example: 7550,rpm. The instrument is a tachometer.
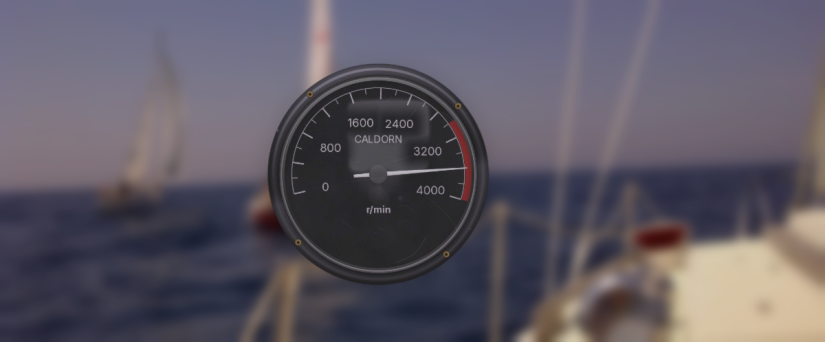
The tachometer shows 3600,rpm
